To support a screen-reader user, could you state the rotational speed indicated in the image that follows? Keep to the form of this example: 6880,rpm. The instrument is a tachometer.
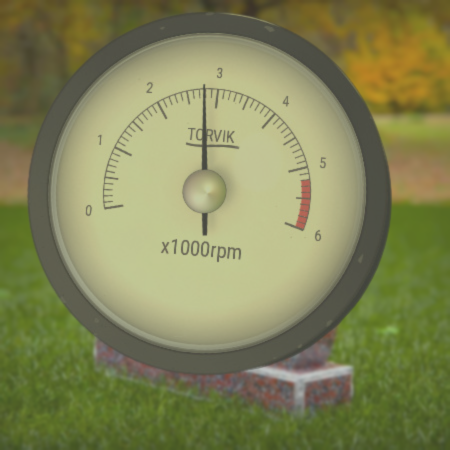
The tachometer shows 2800,rpm
